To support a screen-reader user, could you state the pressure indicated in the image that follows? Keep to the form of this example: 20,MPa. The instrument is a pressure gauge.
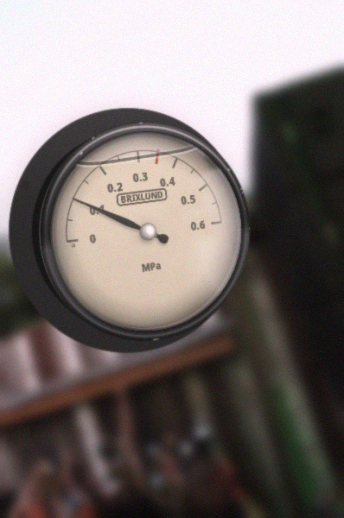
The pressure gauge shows 0.1,MPa
